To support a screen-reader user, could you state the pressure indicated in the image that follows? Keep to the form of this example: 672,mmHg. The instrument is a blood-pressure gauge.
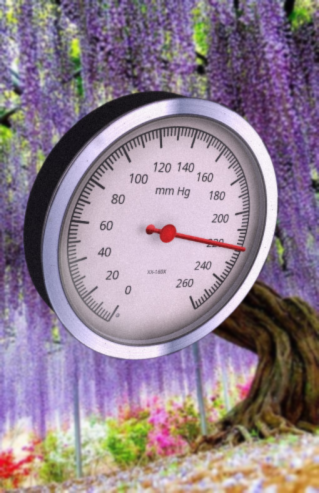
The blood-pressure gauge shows 220,mmHg
